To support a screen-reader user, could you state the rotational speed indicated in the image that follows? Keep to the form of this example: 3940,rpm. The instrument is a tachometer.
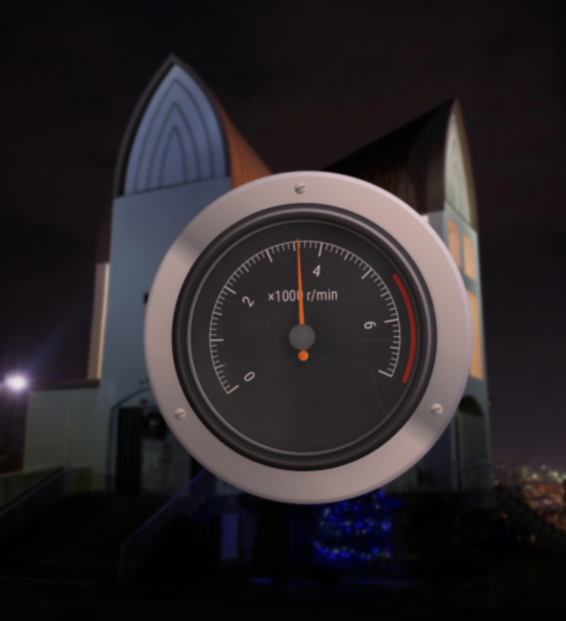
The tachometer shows 3600,rpm
